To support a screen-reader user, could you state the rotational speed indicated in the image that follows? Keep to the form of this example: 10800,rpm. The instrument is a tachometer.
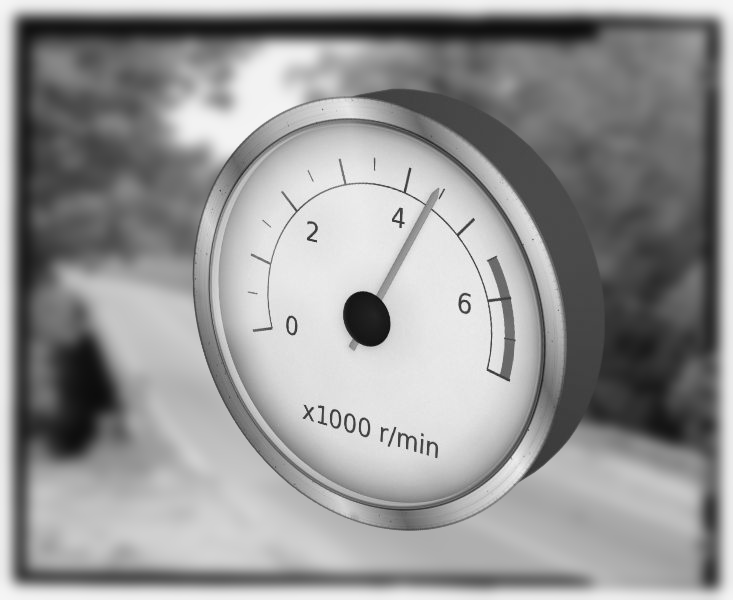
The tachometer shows 4500,rpm
